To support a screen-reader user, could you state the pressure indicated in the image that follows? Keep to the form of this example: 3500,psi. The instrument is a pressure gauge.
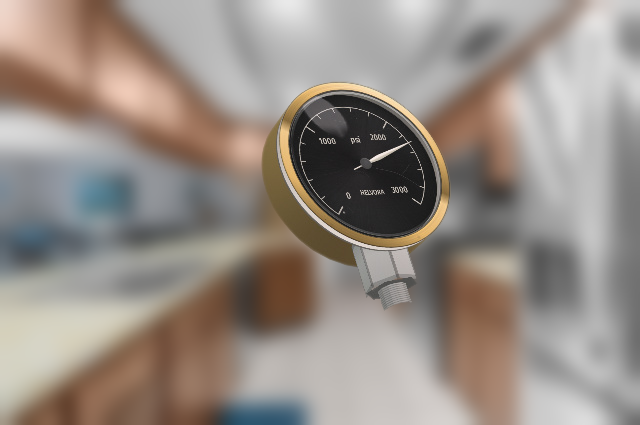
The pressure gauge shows 2300,psi
